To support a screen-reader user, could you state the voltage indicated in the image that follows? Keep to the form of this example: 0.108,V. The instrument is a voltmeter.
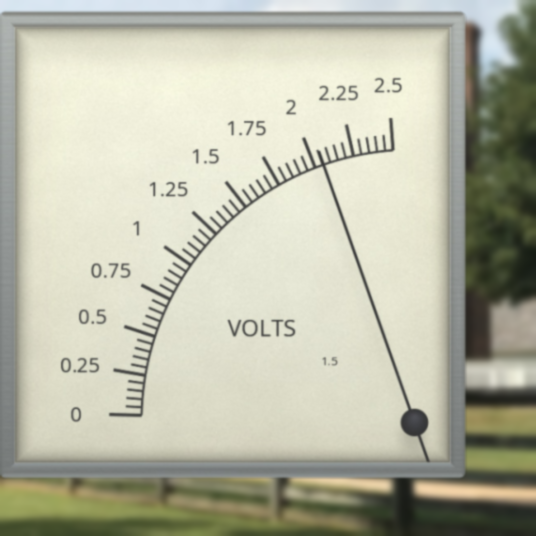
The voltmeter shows 2.05,V
